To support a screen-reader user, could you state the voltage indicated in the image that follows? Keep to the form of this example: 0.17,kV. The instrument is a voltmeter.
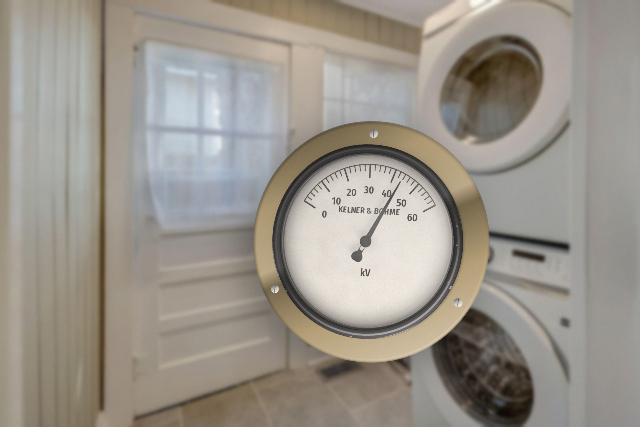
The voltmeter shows 44,kV
